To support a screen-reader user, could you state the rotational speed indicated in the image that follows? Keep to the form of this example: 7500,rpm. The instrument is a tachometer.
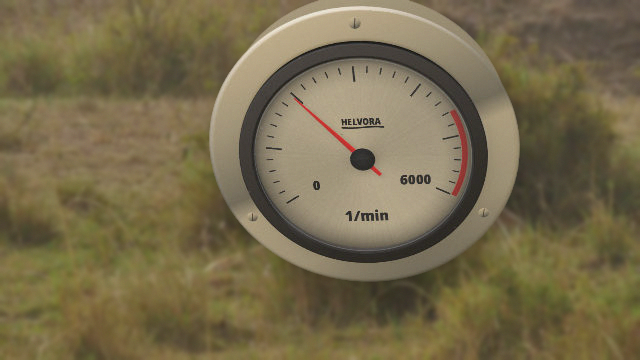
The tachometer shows 2000,rpm
